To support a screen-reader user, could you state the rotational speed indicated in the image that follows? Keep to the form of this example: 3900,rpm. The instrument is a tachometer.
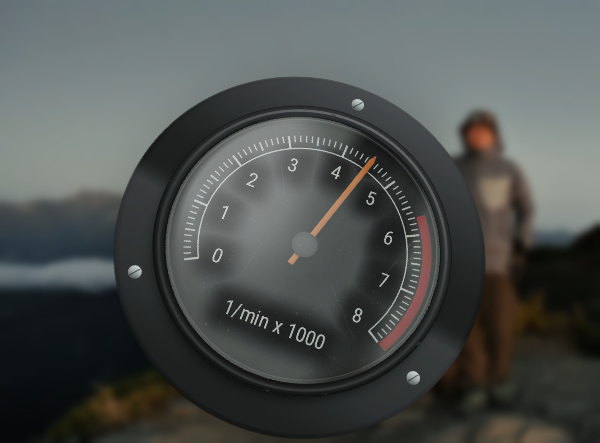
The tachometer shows 4500,rpm
